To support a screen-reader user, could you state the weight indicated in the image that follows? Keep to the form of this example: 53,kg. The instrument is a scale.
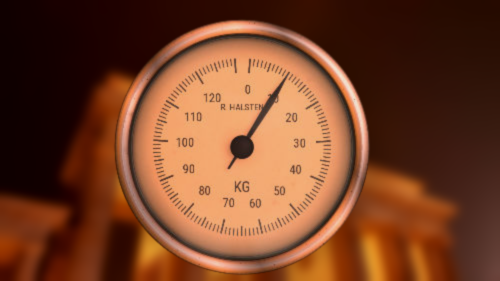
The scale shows 10,kg
